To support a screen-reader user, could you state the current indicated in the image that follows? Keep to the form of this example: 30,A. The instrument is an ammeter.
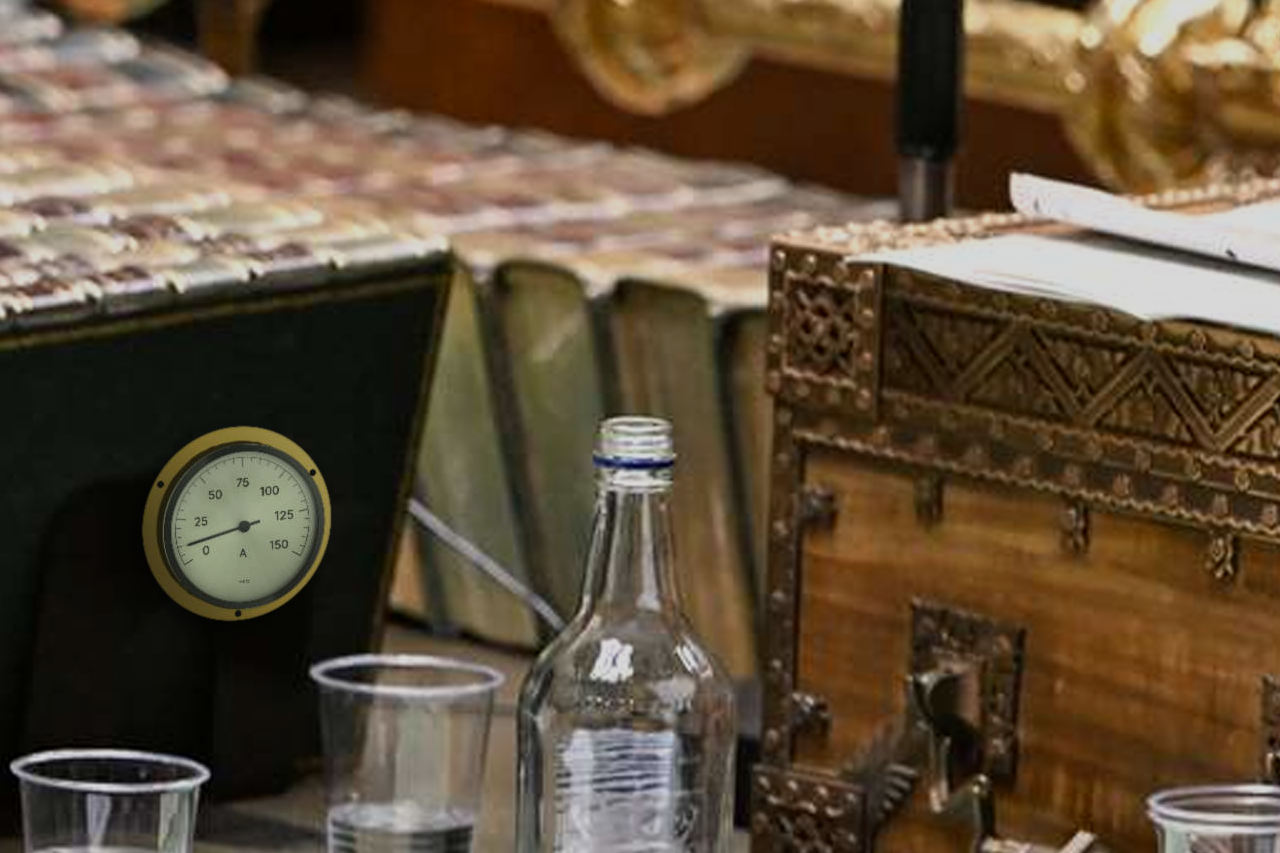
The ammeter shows 10,A
